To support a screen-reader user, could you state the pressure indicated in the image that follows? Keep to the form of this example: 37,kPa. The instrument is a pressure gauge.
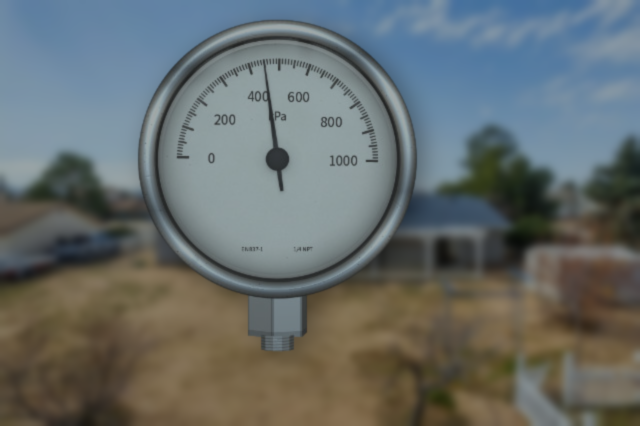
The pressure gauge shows 450,kPa
